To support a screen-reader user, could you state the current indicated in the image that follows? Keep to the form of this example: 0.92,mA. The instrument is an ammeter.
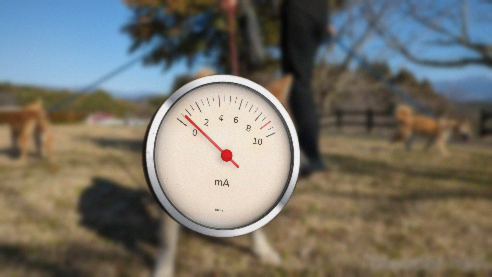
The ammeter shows 0.5,mA
